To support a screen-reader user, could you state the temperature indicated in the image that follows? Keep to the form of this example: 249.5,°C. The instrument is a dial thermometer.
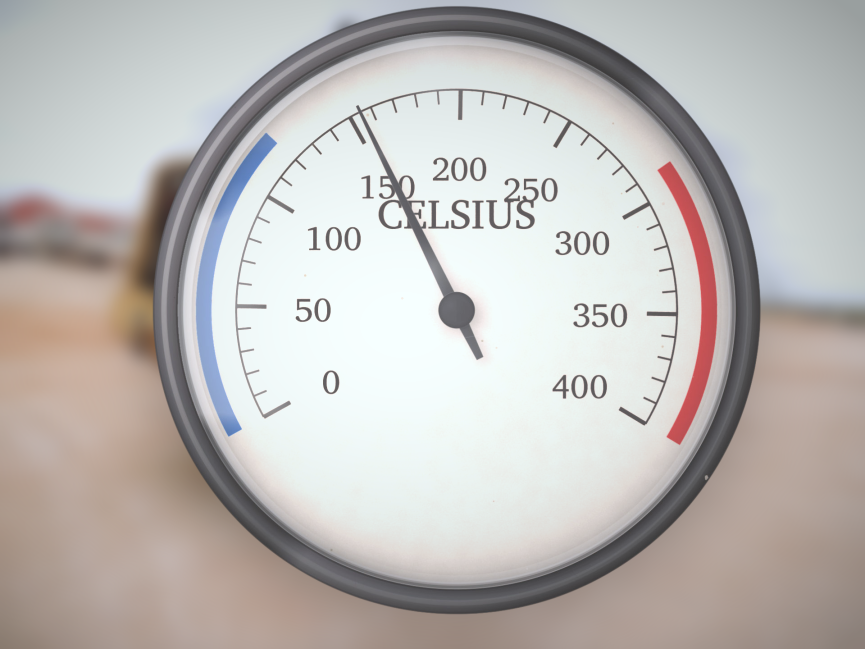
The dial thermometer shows 155,°C
